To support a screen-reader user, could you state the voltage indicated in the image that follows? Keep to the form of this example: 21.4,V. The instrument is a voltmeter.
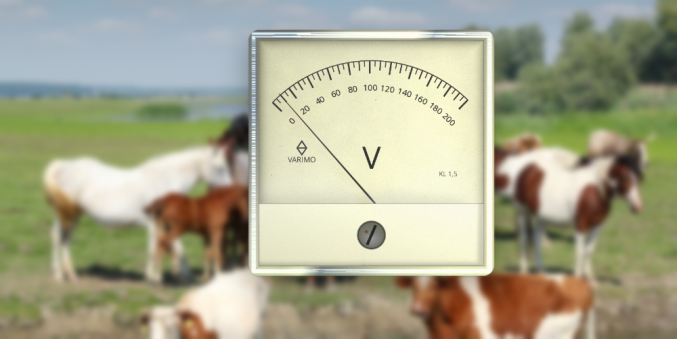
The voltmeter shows 10,V
